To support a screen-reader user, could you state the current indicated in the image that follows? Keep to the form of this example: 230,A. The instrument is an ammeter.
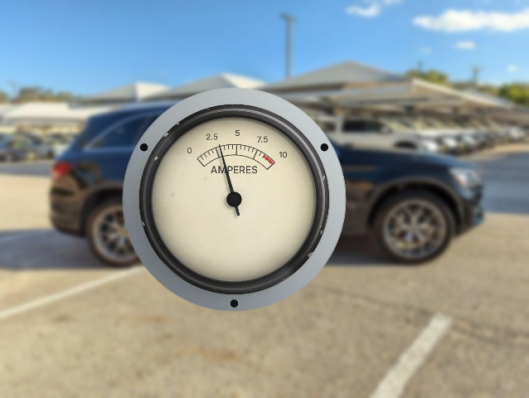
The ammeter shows 3,A
